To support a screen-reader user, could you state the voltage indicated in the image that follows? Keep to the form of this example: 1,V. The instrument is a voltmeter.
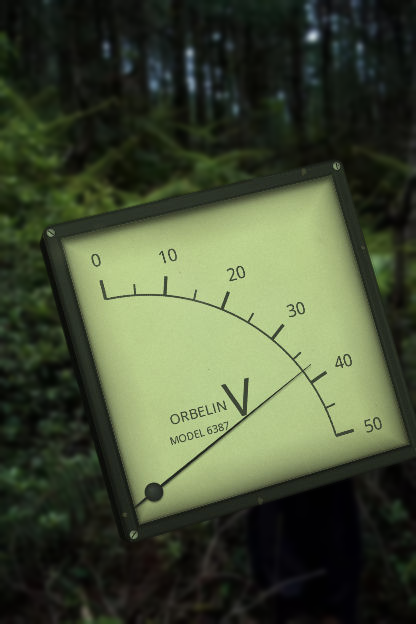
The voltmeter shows 37.5,V
